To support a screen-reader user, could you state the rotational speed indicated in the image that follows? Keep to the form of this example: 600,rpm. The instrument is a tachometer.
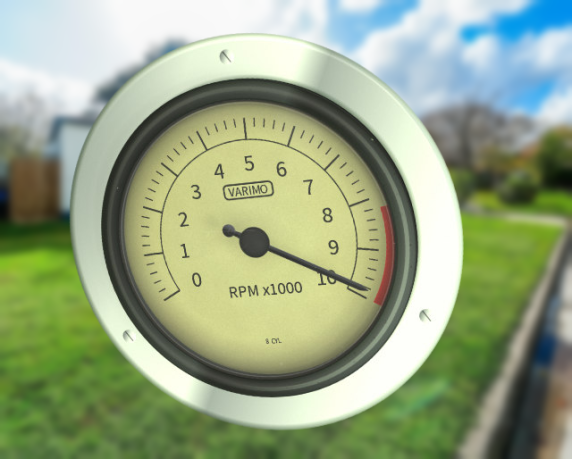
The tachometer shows 9800,rpm
